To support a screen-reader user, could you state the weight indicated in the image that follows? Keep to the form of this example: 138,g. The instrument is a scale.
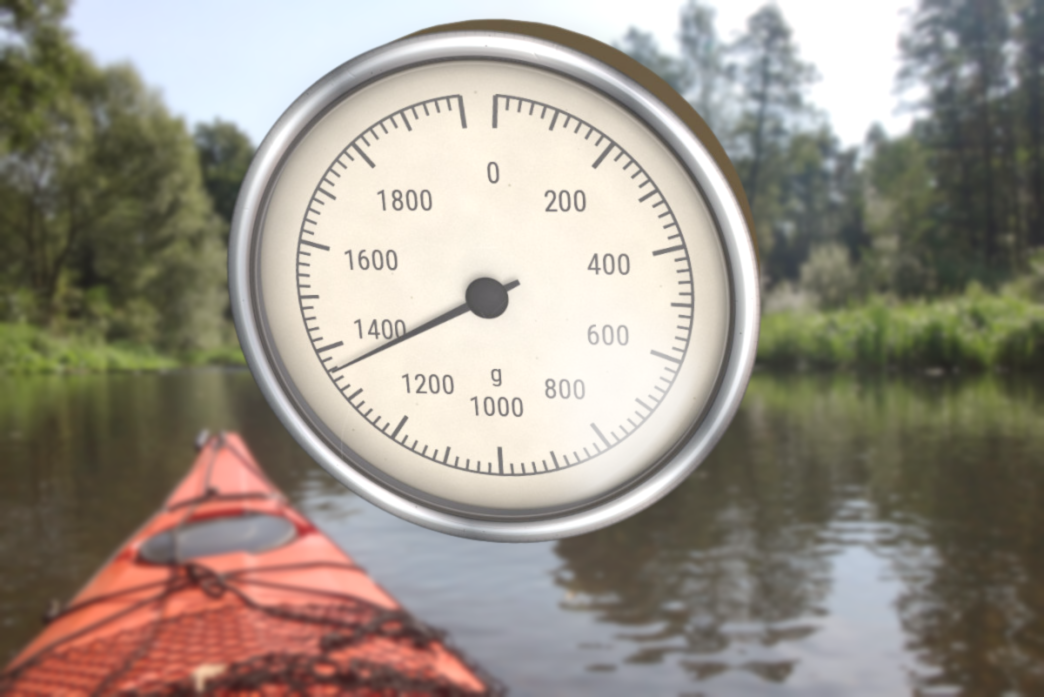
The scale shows 1360,g
